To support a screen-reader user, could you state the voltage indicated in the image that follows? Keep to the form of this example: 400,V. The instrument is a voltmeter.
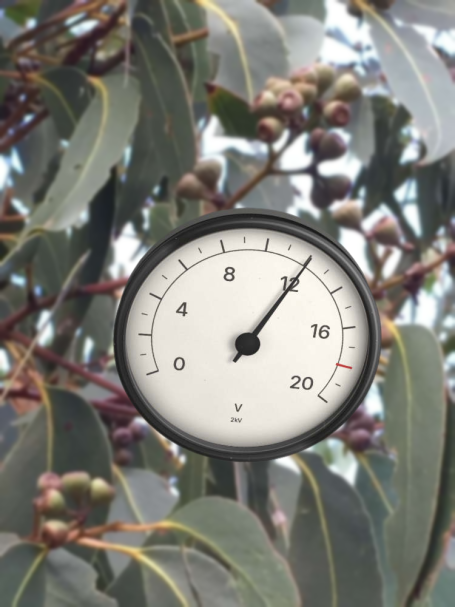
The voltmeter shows 12,V
